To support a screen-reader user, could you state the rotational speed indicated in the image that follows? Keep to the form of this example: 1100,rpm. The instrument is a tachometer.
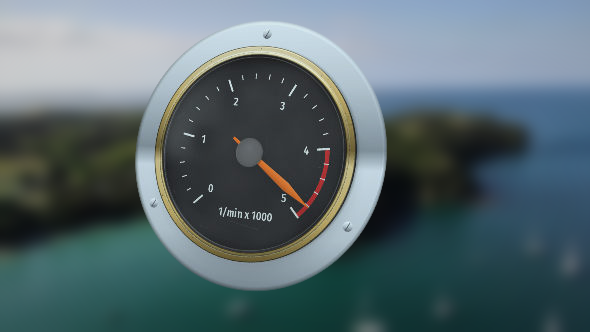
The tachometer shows 4800,rpm
